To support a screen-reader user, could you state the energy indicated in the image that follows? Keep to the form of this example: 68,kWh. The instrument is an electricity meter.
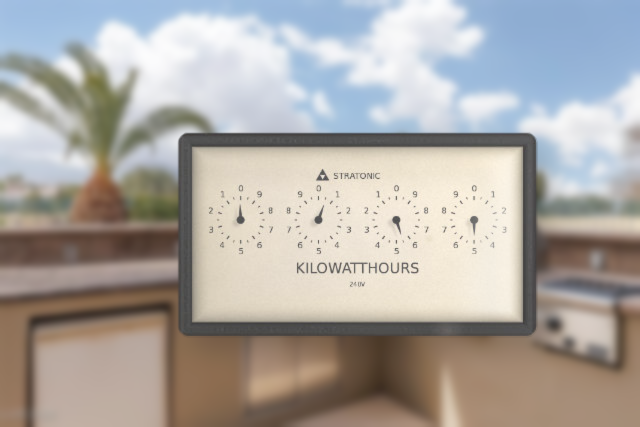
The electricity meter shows 55,kWh
